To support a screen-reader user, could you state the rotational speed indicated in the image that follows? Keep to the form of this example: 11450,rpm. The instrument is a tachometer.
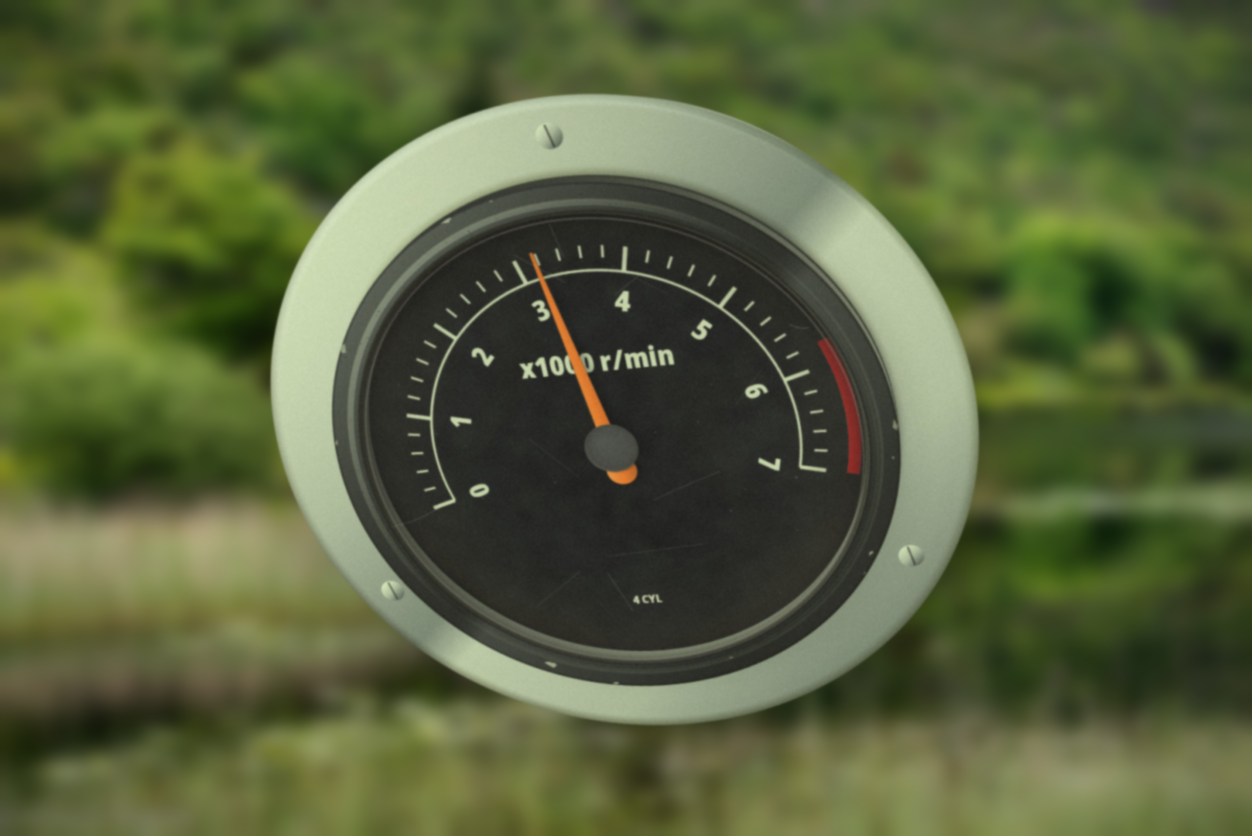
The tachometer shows 3200,rpm
